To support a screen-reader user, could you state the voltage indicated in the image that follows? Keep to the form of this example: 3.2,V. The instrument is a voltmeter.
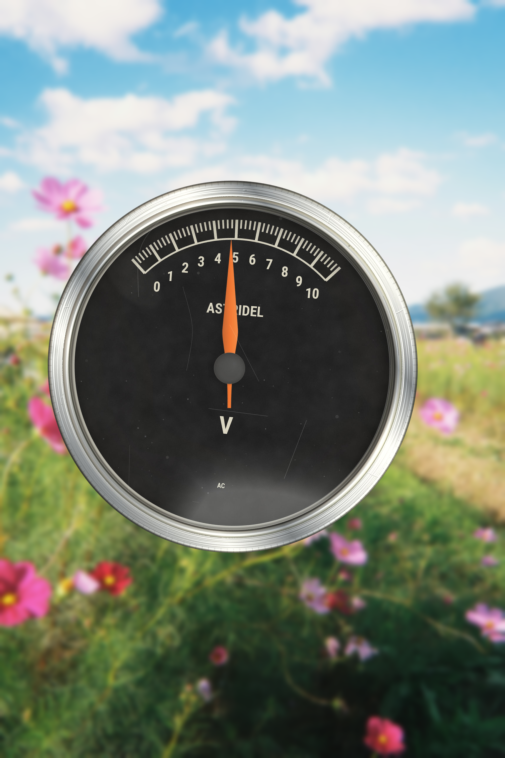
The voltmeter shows 4.8,V
